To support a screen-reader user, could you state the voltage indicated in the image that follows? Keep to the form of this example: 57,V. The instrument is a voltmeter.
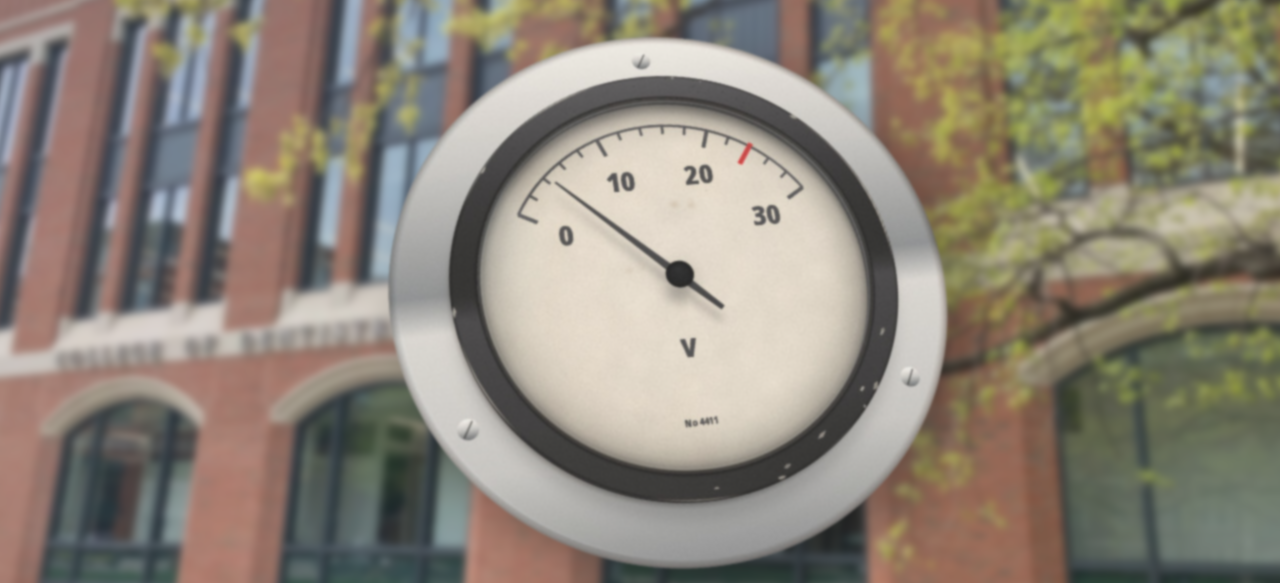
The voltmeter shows 4,V
